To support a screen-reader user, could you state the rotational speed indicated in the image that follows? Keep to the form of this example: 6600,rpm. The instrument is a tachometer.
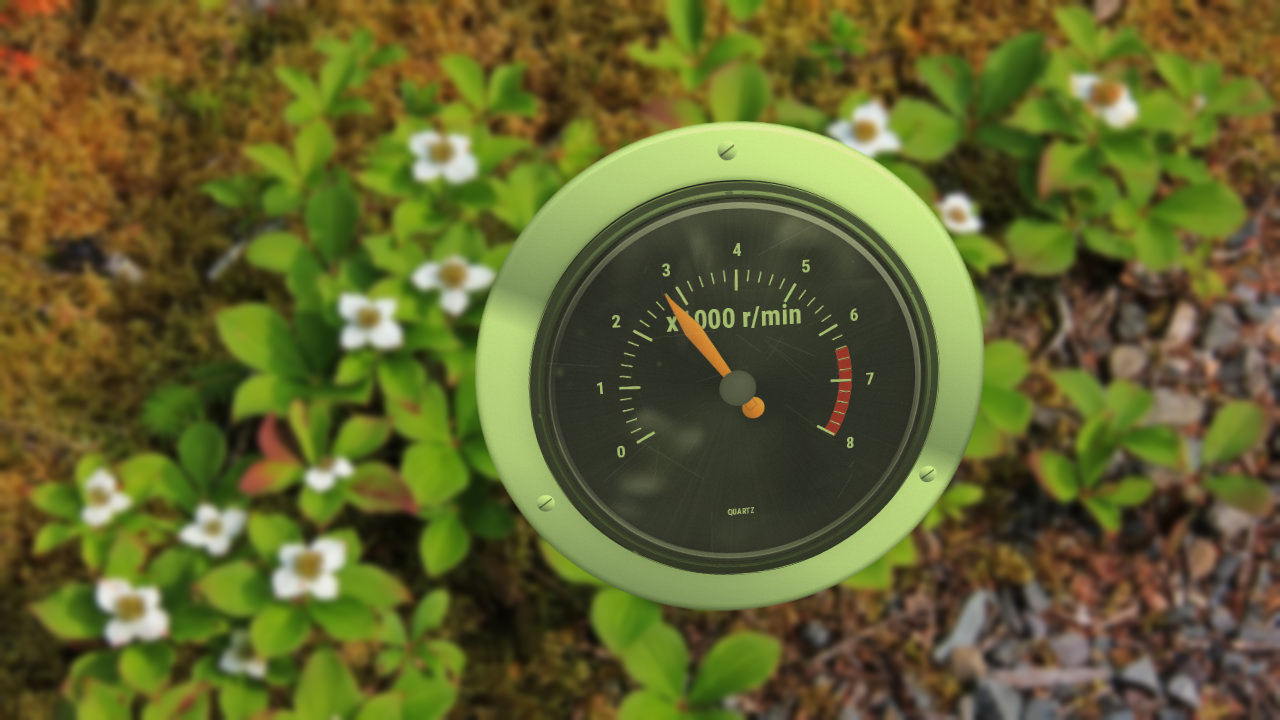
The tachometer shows 2800,rpm
